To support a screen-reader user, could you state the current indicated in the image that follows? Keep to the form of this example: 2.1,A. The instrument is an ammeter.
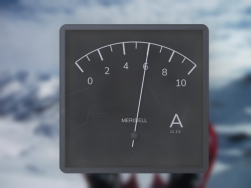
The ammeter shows 6,A
